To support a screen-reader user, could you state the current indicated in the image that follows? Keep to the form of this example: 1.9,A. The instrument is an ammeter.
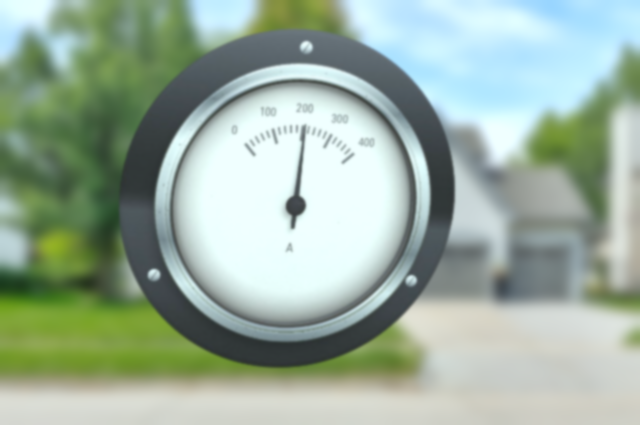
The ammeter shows 200,A
